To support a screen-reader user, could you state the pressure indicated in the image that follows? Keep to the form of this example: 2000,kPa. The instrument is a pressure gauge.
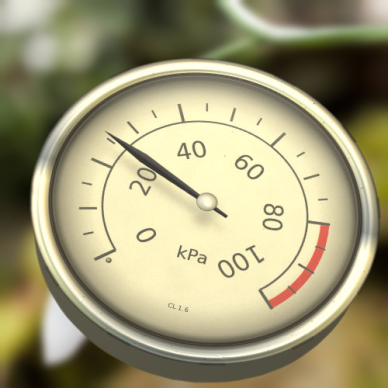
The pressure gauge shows 25,kPa
